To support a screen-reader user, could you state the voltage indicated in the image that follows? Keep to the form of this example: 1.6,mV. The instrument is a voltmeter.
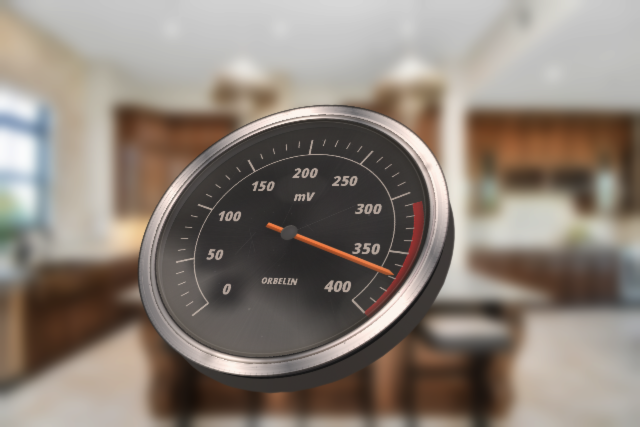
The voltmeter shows 370,mV
